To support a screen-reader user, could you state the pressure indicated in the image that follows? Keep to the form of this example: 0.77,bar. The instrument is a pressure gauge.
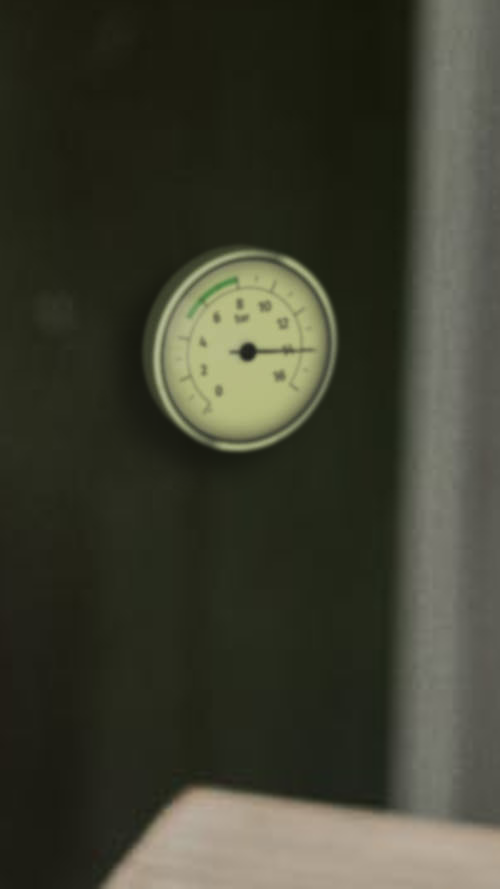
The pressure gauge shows 14,bar
